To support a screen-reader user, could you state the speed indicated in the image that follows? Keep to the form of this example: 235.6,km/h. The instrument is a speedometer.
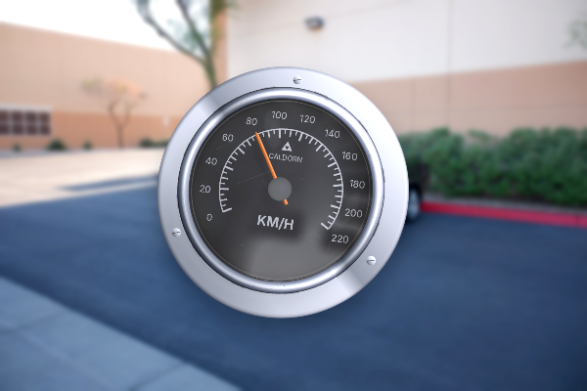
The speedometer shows 80,km/h
